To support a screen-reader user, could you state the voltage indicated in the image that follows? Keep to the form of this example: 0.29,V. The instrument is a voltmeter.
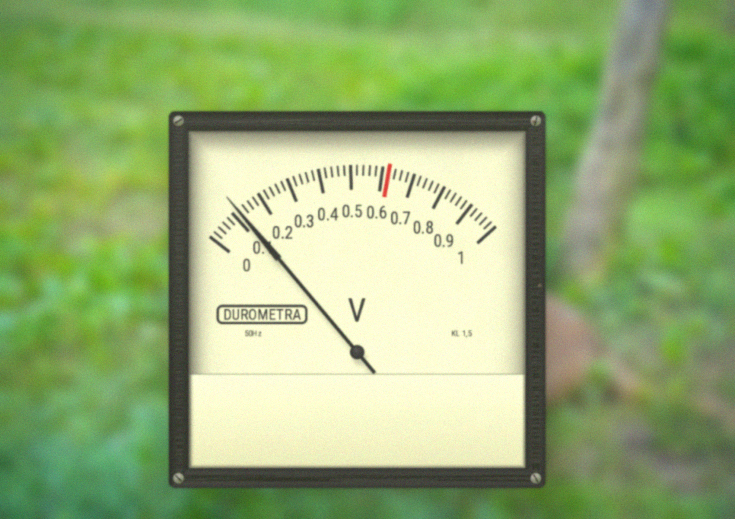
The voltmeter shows 0.12,V
